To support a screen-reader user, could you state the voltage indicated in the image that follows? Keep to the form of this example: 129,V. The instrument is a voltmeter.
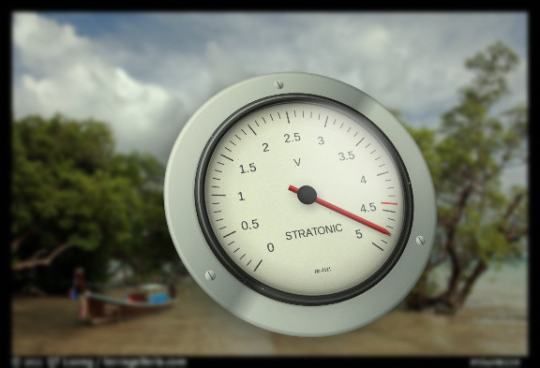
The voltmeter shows 4.8,V
